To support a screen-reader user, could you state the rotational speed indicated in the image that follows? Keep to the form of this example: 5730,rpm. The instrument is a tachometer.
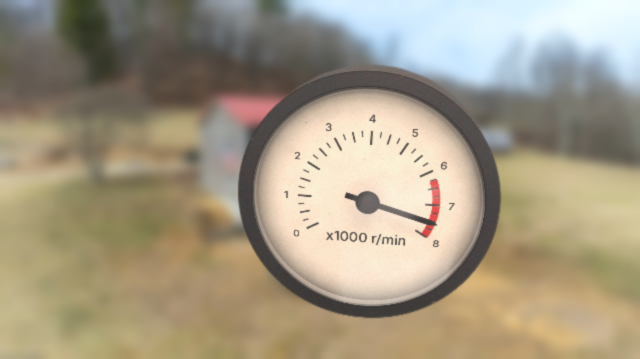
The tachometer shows 7500,rpm
